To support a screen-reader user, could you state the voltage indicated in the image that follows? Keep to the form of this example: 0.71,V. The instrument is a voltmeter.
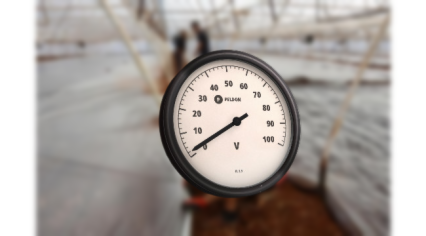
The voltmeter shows 2,V
